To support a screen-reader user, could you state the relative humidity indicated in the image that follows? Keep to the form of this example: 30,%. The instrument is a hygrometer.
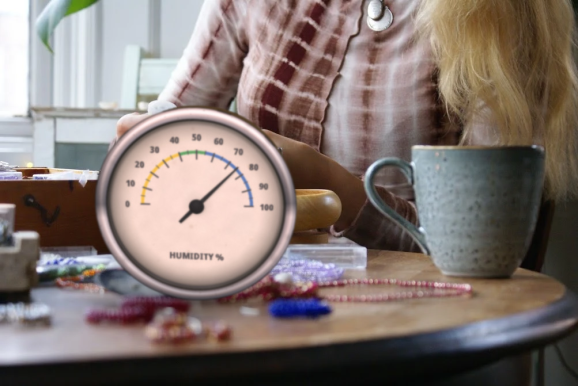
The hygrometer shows 75,%
